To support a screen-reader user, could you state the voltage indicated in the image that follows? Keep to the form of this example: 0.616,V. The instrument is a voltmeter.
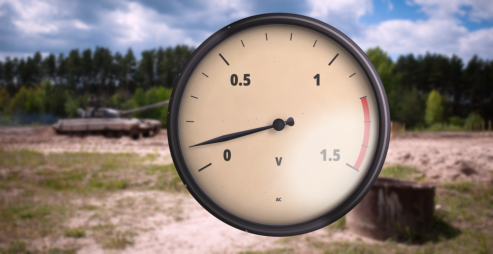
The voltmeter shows 0.1,V
